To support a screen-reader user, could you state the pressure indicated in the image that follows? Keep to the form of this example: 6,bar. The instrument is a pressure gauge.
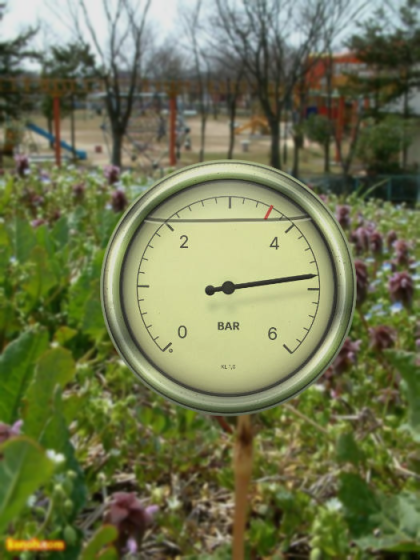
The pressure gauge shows 4.8,bar
